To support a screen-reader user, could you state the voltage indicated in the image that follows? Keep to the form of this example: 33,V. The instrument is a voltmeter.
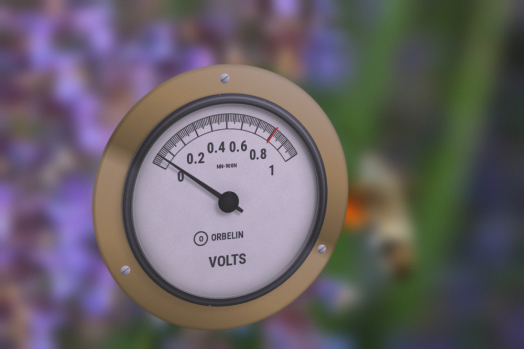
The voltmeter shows 0.05,V
